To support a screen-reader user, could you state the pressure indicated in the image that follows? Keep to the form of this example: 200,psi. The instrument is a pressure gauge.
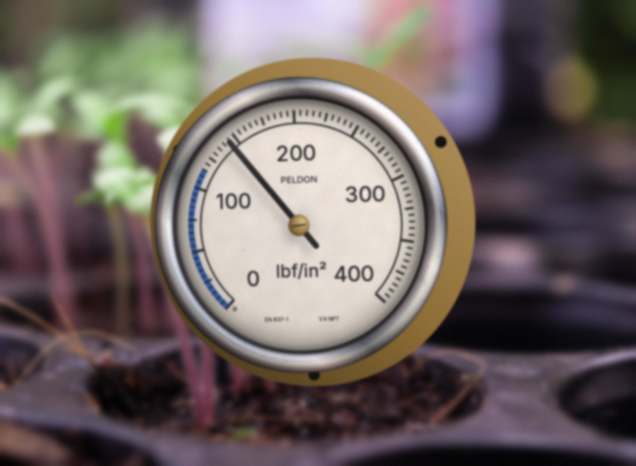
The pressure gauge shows 145,psi
